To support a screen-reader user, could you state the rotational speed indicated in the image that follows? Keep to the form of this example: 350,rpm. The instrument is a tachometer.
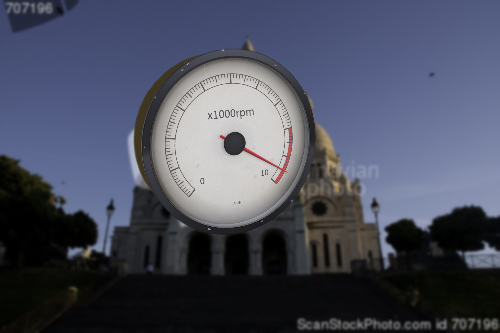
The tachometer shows 9500,rpm
